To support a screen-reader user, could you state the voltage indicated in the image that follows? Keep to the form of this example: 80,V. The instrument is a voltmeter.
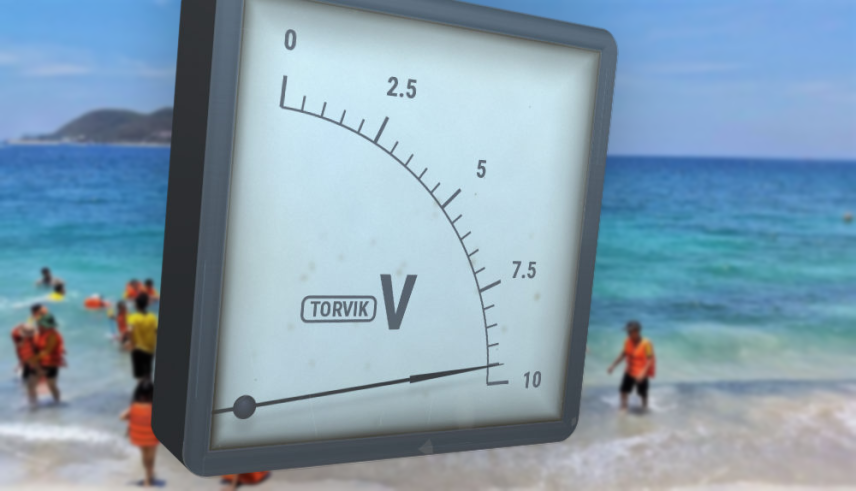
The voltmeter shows 9.5,V
